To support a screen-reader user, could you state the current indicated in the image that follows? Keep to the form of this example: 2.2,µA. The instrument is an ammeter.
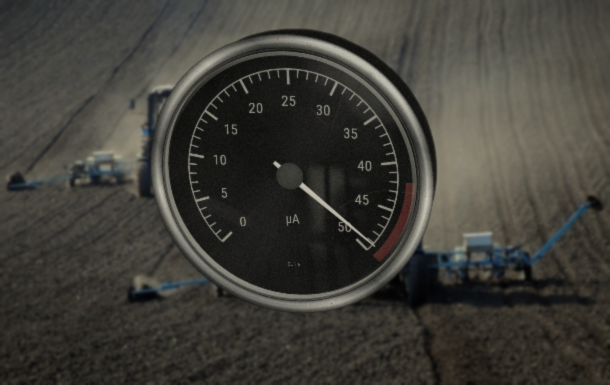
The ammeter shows 49,µA
